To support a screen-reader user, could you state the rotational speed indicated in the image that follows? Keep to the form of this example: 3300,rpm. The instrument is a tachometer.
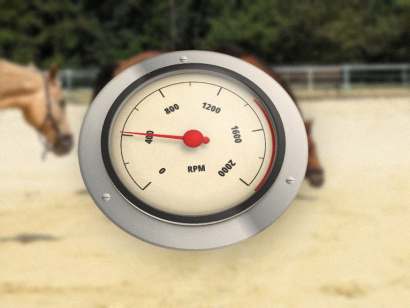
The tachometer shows 400,rpm
